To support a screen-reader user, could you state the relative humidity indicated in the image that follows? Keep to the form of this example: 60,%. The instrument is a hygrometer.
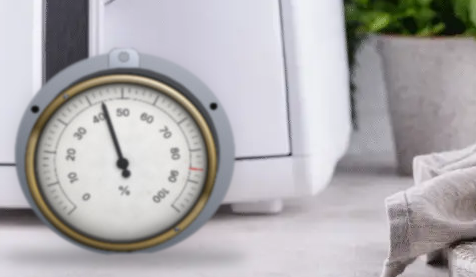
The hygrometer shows 44,%
